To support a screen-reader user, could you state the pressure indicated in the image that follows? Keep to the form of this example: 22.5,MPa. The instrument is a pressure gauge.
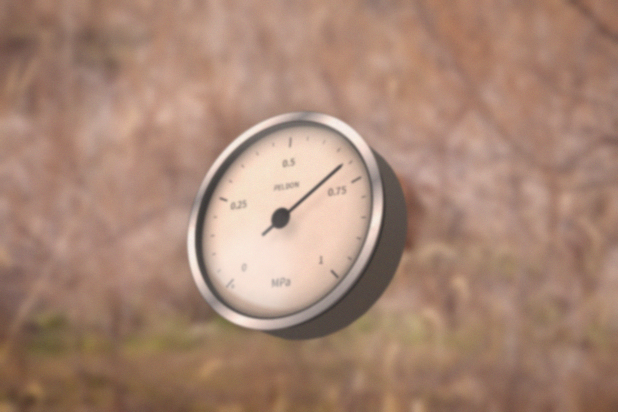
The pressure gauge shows 0.7,MPa
